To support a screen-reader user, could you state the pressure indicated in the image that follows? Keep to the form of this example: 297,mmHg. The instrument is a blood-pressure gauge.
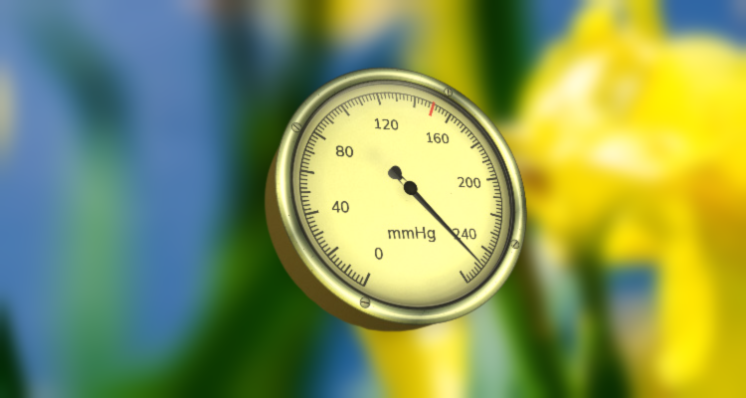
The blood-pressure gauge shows 250,mmHg
